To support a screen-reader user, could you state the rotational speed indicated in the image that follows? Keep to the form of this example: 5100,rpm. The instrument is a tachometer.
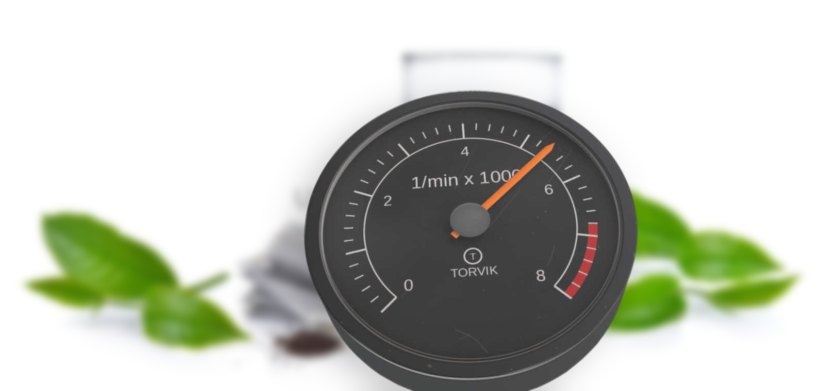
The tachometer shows 5400,rpm
